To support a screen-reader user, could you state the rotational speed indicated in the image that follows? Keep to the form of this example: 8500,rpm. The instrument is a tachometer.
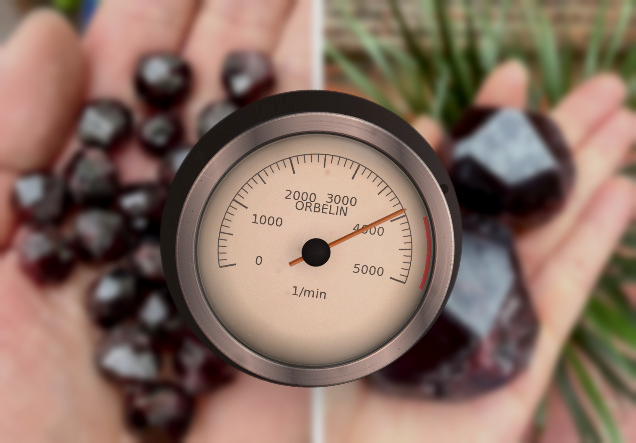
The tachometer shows 3900,rpm
